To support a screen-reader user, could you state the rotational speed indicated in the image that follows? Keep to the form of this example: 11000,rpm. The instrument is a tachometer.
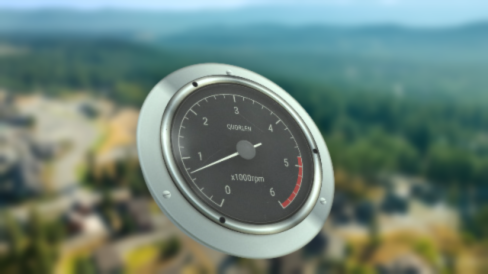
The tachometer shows 700,rpm
